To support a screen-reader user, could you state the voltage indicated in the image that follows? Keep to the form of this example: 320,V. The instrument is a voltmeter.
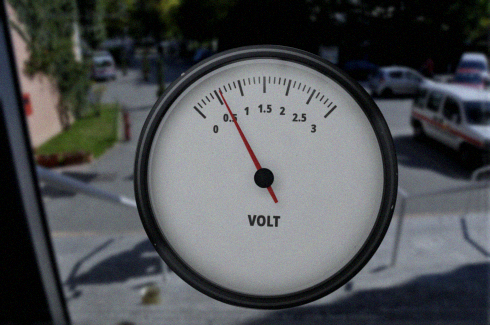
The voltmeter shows 0.6,V
